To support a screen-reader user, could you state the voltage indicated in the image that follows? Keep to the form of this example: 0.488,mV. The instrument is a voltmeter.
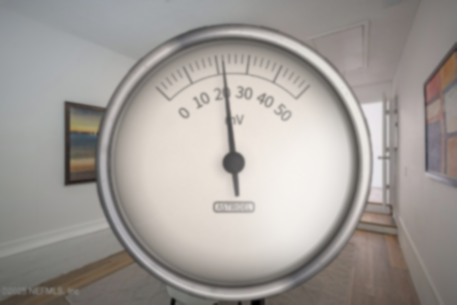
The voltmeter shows 22,mV
